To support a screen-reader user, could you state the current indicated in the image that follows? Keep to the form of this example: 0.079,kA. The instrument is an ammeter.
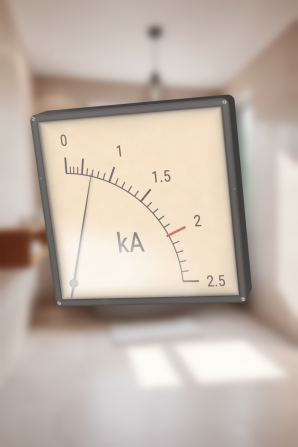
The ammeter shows 0.7,kA
